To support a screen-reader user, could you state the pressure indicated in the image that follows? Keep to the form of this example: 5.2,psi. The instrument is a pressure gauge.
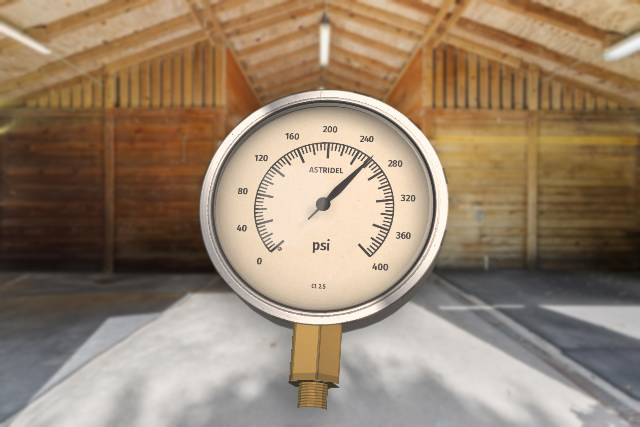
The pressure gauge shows 260,psi
